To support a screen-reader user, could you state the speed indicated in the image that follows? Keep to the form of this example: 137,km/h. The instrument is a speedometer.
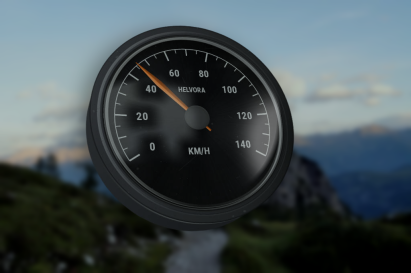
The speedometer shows 45,km/h
